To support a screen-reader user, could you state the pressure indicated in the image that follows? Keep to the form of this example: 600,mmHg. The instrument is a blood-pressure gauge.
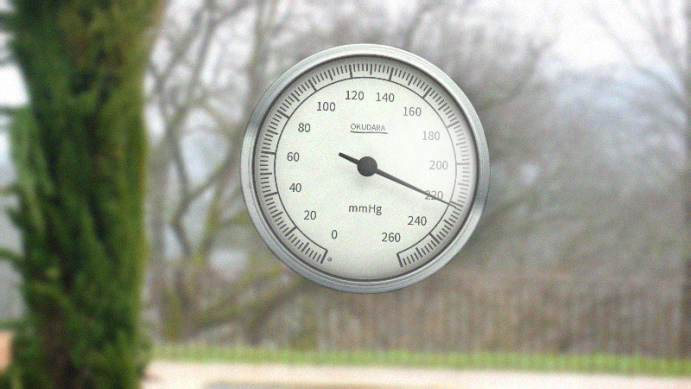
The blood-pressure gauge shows 222,mmHg
